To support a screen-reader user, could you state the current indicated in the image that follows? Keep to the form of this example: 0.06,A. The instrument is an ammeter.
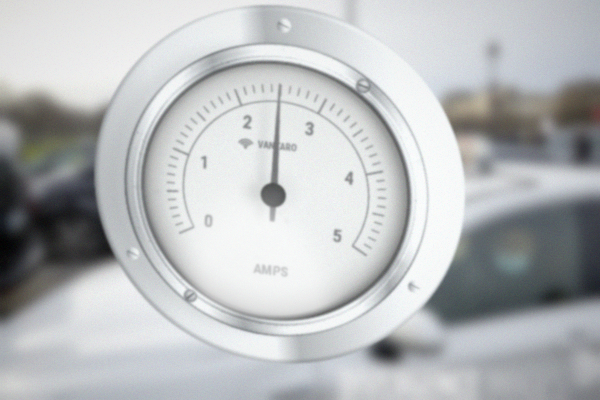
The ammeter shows 2.5,A
